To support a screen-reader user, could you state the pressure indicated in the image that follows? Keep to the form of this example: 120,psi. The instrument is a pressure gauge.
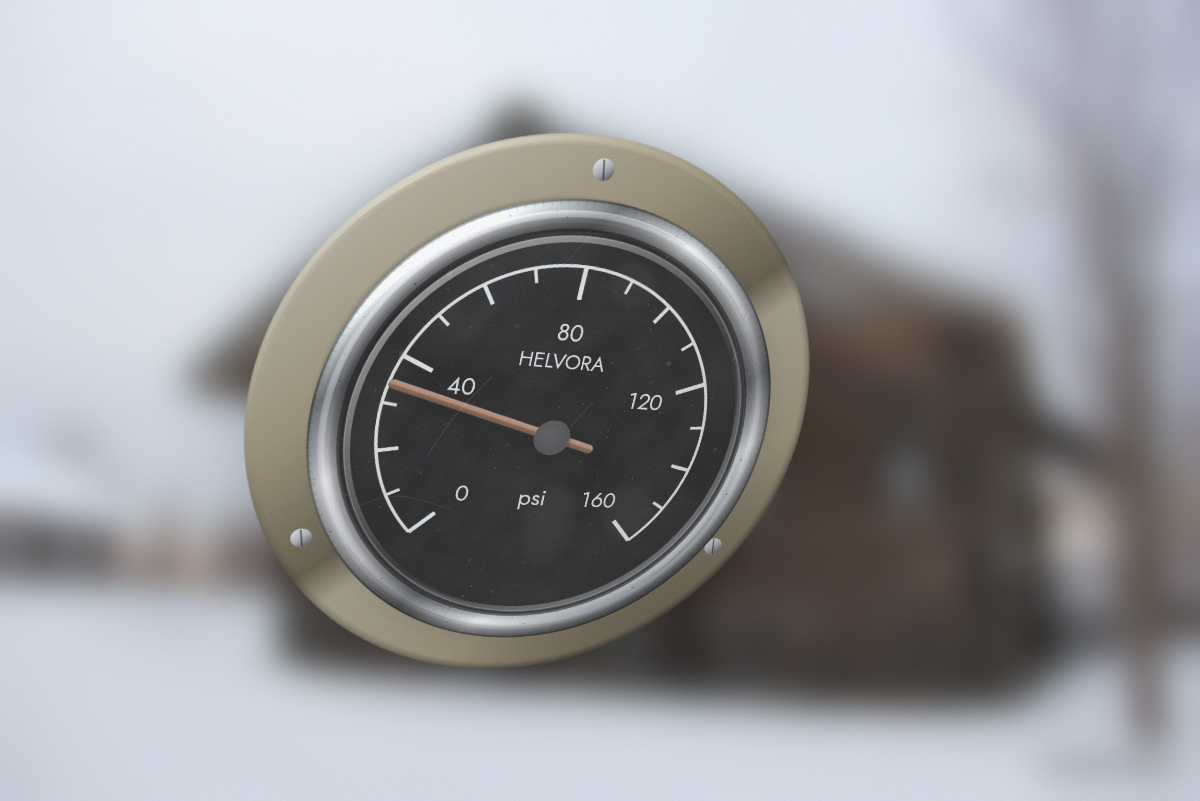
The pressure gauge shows 35,psi
